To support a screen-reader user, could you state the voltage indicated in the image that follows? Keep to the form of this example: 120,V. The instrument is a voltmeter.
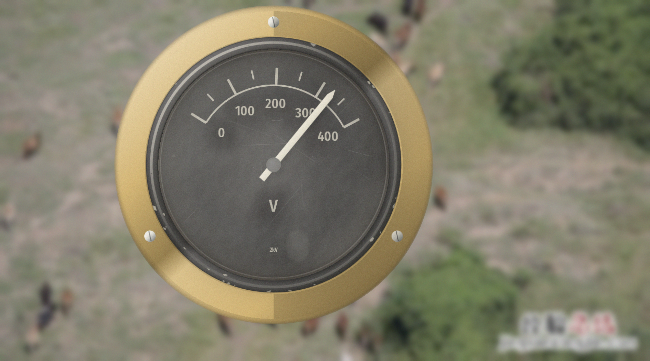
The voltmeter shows 325,V
